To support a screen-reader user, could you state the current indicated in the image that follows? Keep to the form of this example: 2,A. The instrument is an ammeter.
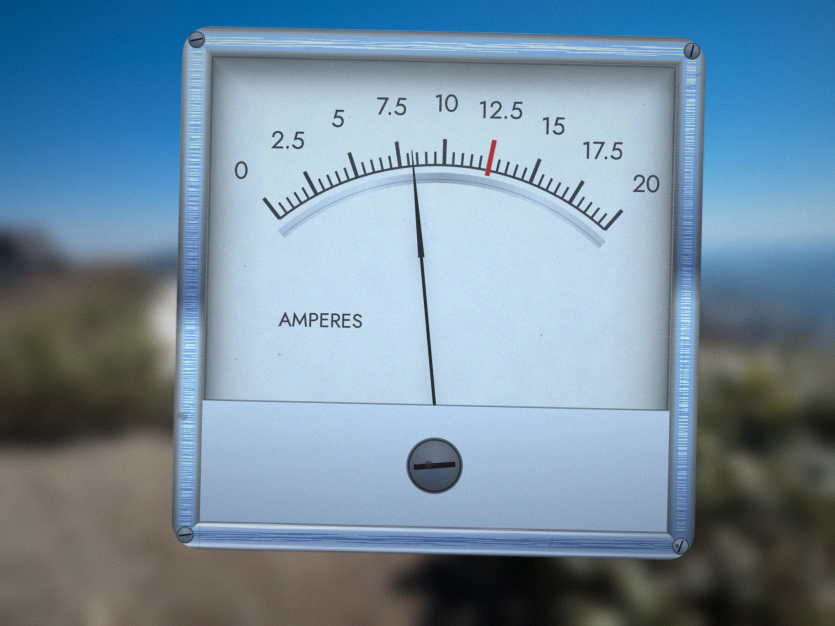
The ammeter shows 8.25,A
